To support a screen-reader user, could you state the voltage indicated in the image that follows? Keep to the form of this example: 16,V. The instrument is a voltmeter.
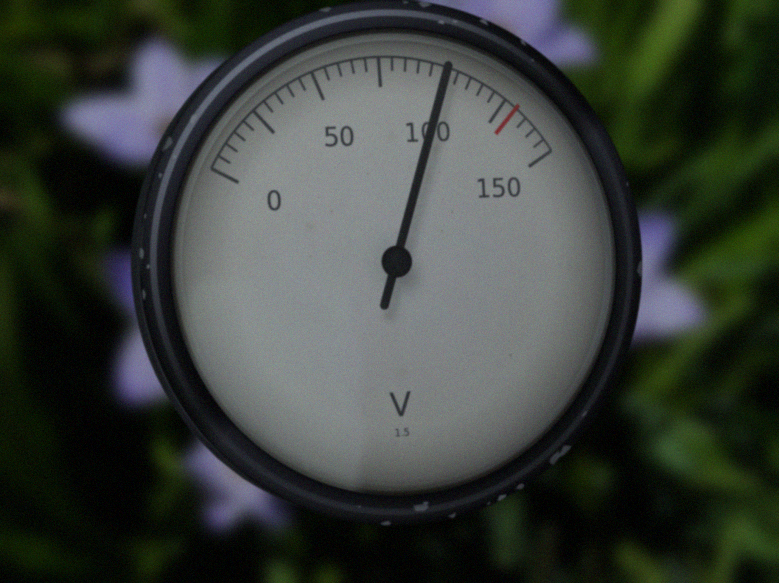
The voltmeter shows 100,V
